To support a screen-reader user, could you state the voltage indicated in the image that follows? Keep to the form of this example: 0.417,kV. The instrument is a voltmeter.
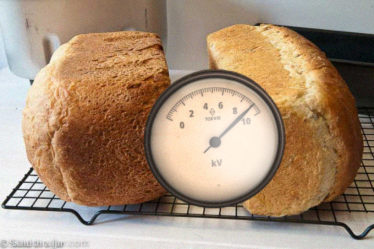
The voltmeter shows 9,kV
